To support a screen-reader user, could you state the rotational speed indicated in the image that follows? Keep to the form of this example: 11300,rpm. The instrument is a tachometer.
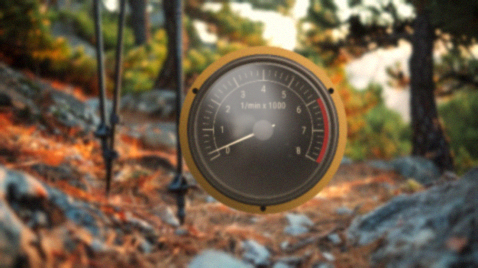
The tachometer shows 200,rpm
